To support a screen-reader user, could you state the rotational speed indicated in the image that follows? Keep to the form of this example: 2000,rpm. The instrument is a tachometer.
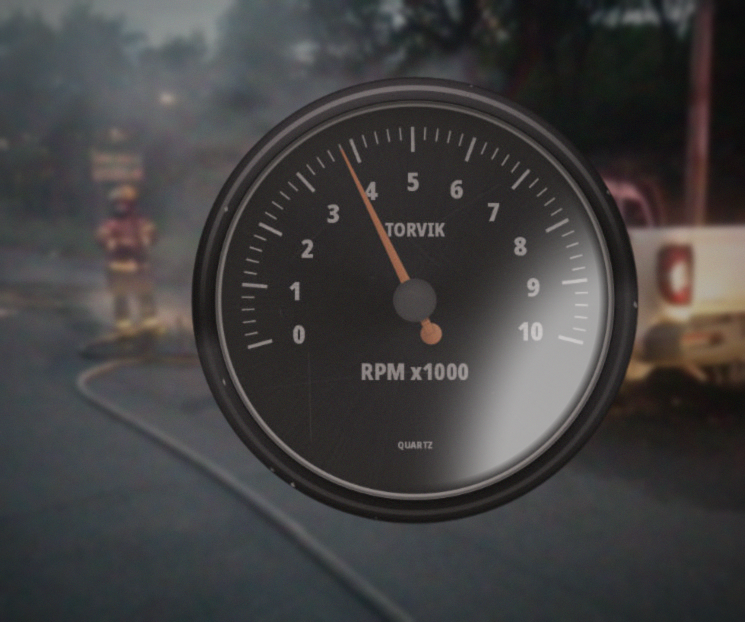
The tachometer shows 3800,rpm
